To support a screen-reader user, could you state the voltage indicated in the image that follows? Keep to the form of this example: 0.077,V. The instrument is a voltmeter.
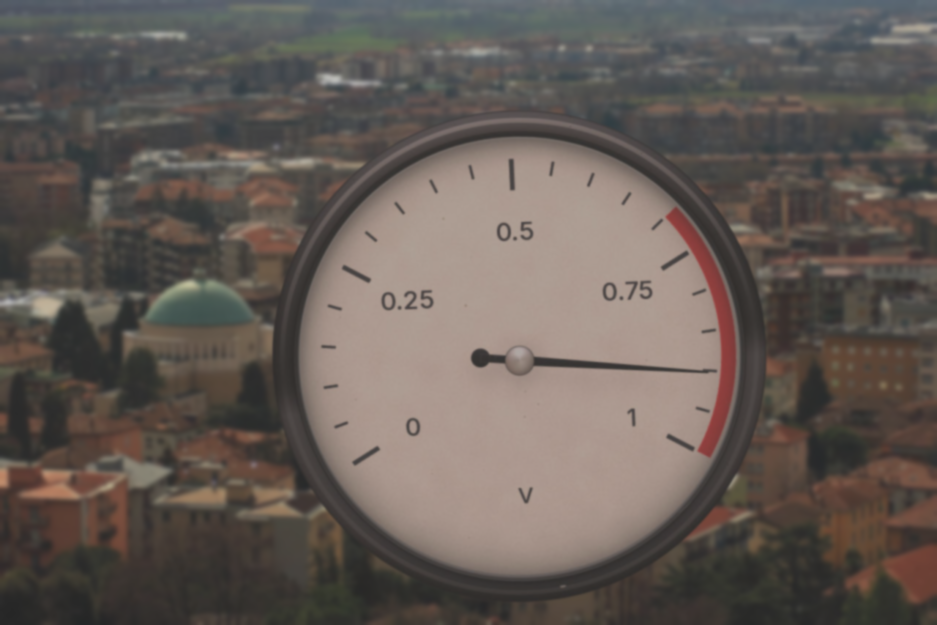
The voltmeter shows 0.9,V
